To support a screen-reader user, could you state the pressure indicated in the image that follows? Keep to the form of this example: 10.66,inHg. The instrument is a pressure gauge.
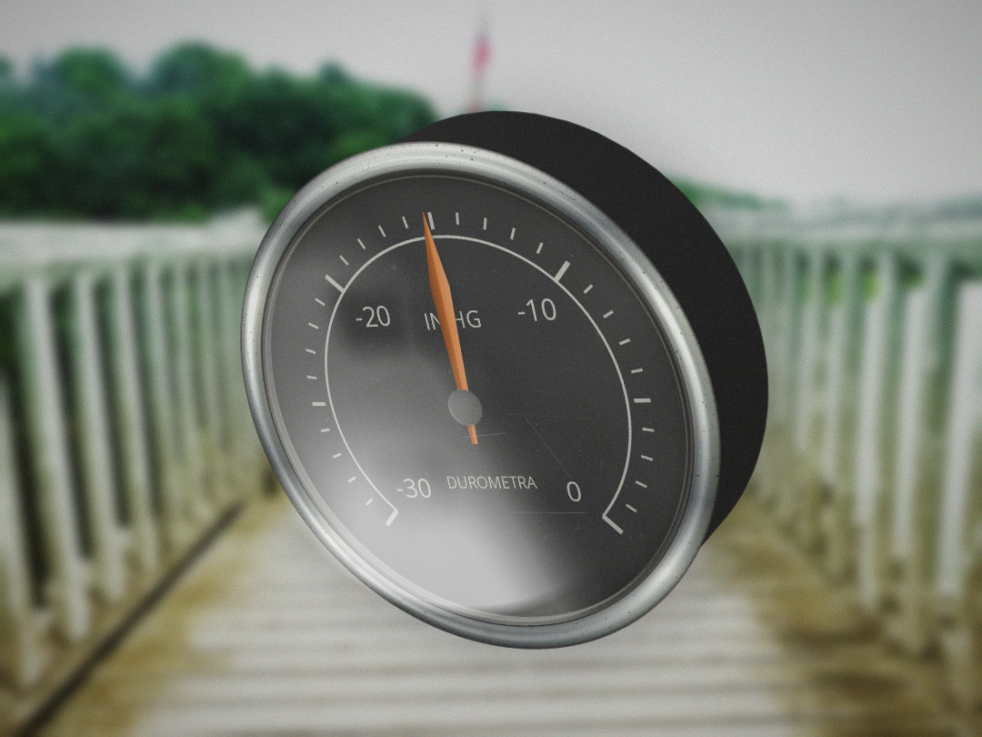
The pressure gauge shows -15,inHg
